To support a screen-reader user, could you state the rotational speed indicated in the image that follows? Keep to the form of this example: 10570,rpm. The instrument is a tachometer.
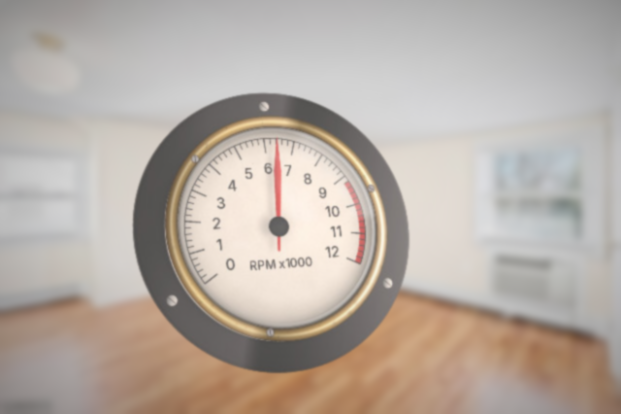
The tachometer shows 6400,rpm
